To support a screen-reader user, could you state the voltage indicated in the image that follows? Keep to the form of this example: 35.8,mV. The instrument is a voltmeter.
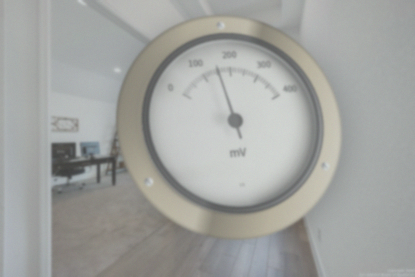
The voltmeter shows 150,mV
